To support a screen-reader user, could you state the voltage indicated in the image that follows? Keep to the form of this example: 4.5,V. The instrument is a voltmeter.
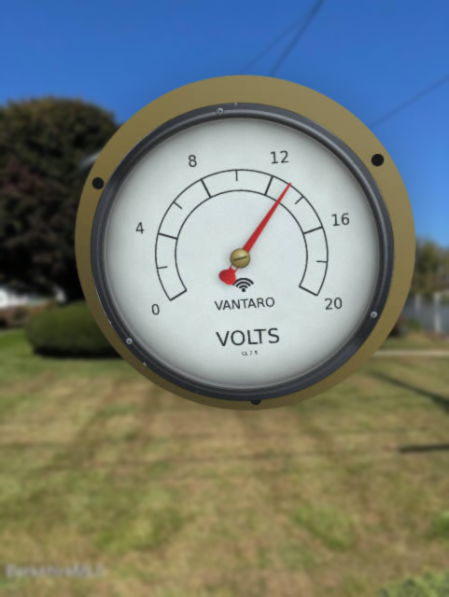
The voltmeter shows 13,V
